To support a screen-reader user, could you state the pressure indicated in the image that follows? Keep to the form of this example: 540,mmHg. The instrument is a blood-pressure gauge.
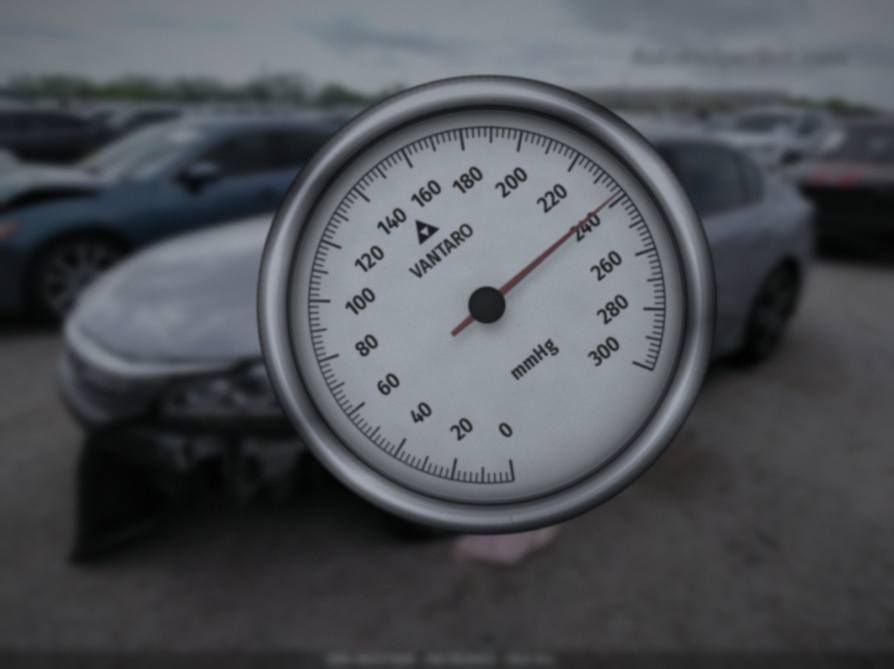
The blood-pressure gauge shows 238,mmHg
